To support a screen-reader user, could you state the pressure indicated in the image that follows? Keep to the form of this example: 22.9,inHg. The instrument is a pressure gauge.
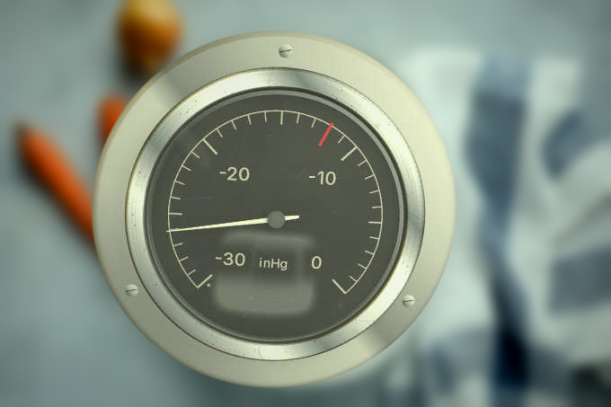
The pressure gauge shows -26,inHg
